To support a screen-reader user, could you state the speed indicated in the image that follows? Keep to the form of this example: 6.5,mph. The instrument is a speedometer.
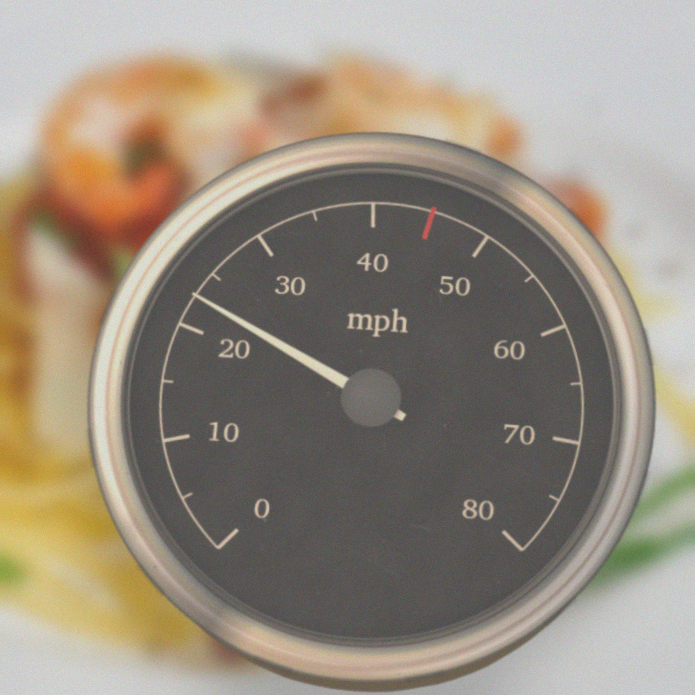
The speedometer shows 22.5,mph
